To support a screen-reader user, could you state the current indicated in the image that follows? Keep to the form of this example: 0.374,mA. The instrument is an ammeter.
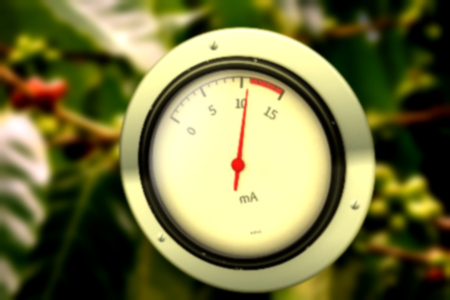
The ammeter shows 11,mA
